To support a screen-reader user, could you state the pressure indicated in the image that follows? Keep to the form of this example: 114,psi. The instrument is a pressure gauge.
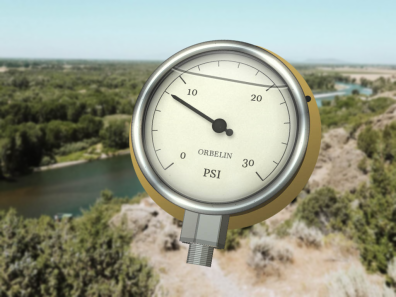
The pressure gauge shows 8,psi
